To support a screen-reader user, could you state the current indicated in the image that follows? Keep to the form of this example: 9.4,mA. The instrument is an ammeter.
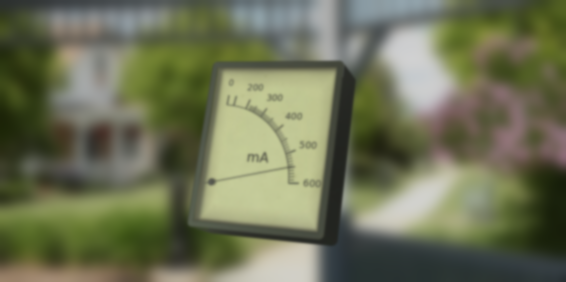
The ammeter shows 550,mA
